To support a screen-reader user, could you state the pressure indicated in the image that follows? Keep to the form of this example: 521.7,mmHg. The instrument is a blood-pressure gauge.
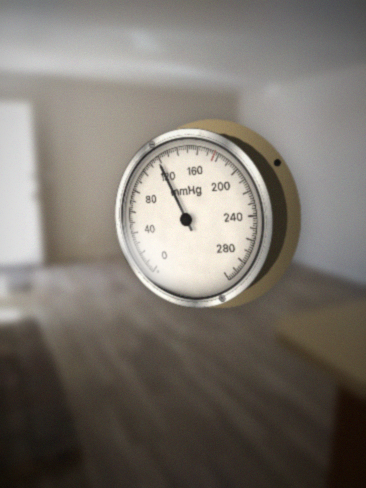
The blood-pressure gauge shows 120,mmHg
